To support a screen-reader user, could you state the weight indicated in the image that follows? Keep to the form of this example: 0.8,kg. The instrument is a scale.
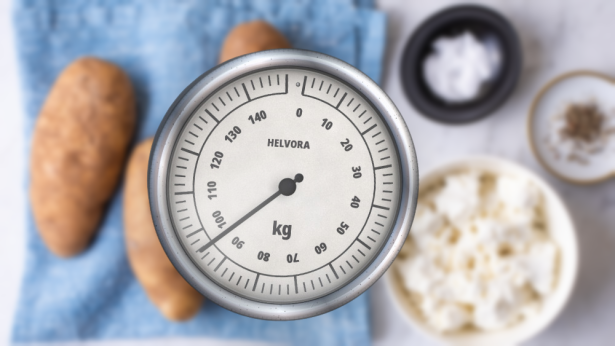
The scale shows 96,kg
